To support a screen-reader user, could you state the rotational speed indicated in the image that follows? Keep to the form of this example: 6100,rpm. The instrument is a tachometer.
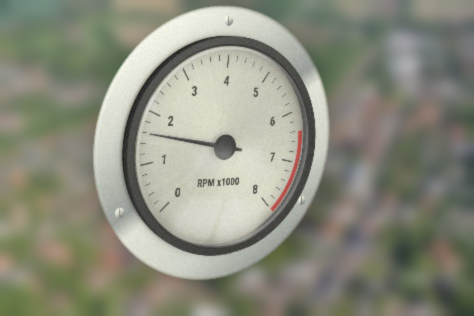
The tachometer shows 1600,rpm
